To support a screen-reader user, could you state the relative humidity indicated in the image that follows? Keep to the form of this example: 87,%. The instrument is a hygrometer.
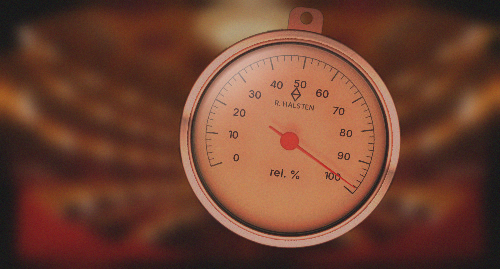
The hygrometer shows 98,%
